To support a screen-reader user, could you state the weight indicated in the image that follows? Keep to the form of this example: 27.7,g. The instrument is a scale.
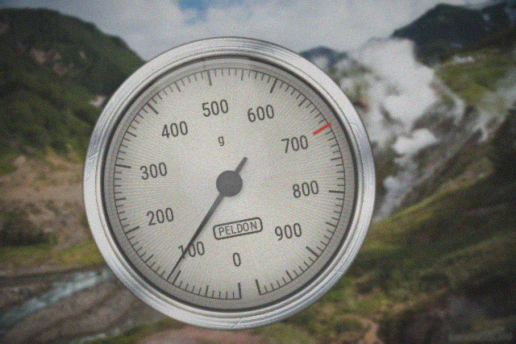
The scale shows 110,g
